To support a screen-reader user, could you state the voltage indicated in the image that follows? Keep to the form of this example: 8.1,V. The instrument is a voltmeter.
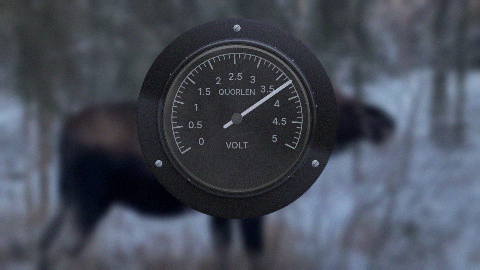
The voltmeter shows 3.7,V
